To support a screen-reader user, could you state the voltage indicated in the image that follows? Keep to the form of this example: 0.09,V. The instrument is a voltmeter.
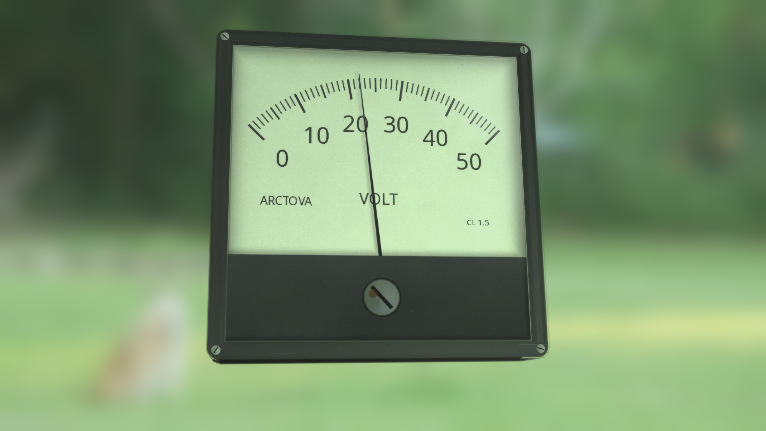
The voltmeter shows 22,V
